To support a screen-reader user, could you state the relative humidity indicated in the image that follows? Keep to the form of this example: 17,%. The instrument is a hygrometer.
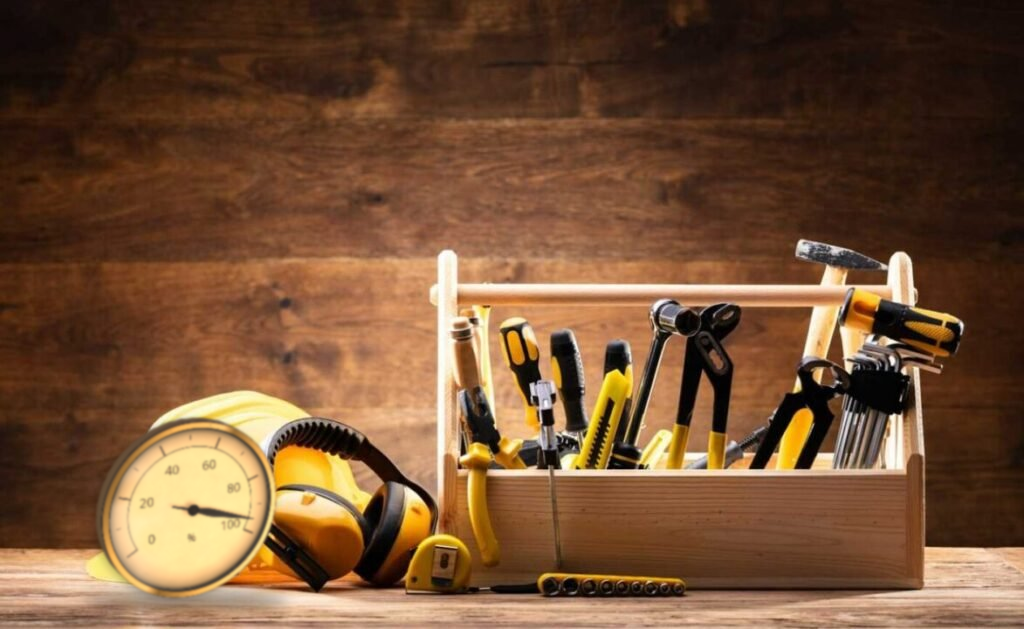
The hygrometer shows 95,%
